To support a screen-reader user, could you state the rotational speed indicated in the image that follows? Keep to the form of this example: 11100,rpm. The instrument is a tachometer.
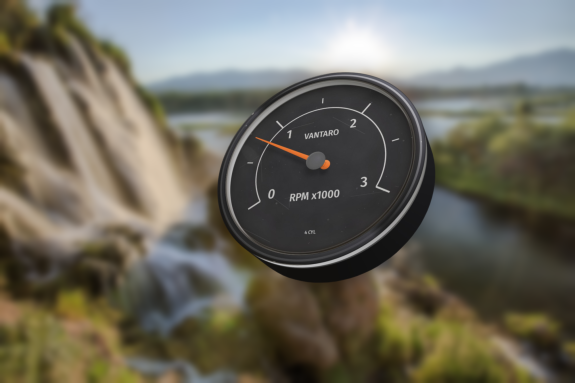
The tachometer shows 750,rpm
